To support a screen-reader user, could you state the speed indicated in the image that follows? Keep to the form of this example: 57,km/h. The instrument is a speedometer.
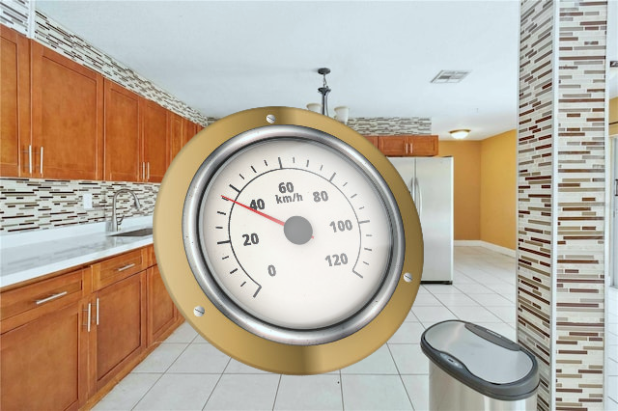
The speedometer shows 35,km/h
